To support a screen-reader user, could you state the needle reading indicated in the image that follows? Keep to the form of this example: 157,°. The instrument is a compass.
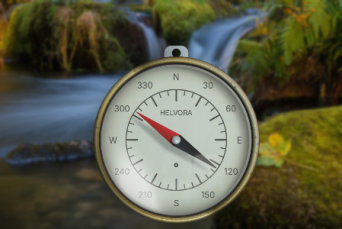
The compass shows 305,°
